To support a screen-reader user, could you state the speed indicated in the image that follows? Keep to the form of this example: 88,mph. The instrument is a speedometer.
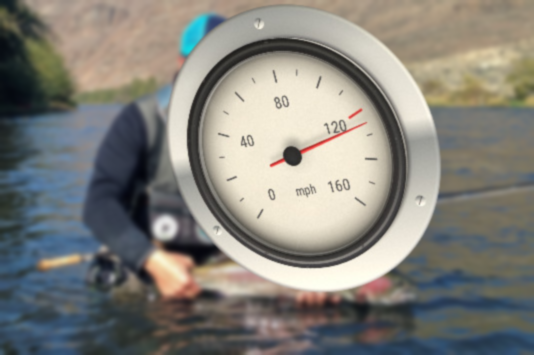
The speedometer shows 125,mph
